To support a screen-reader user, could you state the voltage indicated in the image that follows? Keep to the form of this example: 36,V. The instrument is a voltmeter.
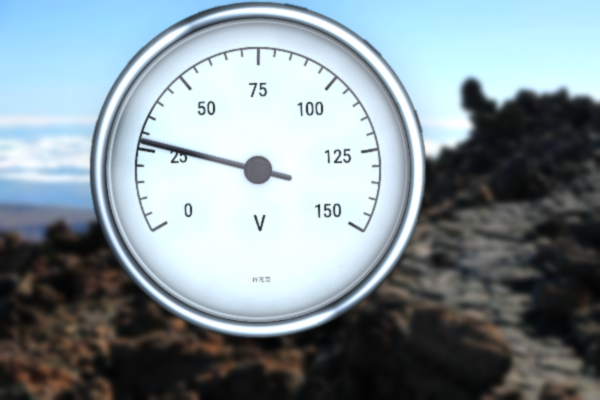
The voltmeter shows 27.5,V
